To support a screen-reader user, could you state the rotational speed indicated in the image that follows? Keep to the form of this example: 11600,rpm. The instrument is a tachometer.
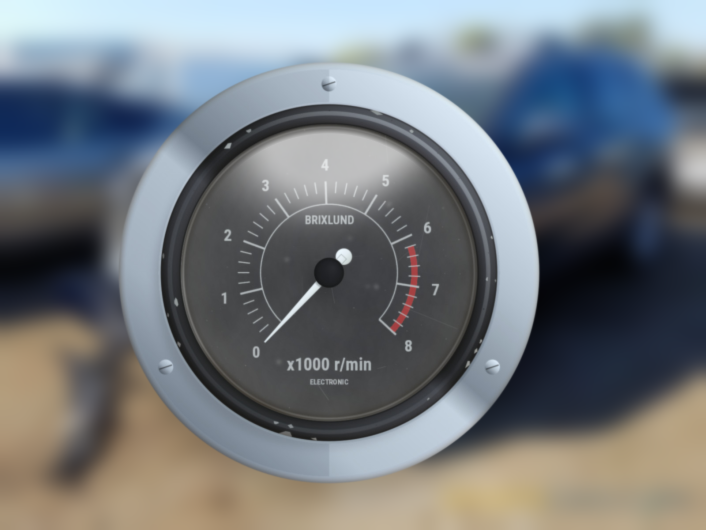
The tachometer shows 0,rpm
